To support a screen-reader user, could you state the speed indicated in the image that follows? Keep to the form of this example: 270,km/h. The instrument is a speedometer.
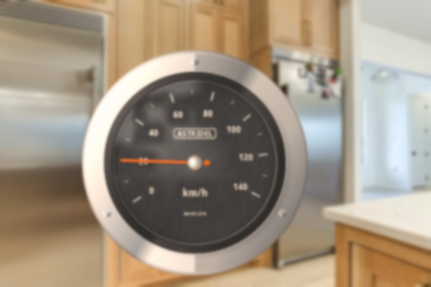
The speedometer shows 20,km/h
